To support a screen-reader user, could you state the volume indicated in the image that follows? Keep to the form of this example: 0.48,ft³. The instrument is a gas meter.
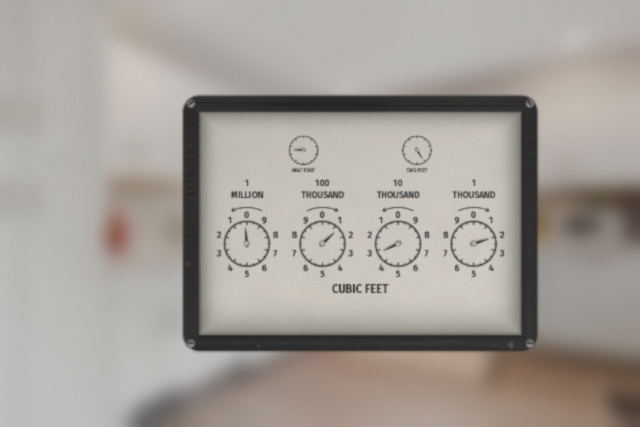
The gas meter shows 13200,ft³
